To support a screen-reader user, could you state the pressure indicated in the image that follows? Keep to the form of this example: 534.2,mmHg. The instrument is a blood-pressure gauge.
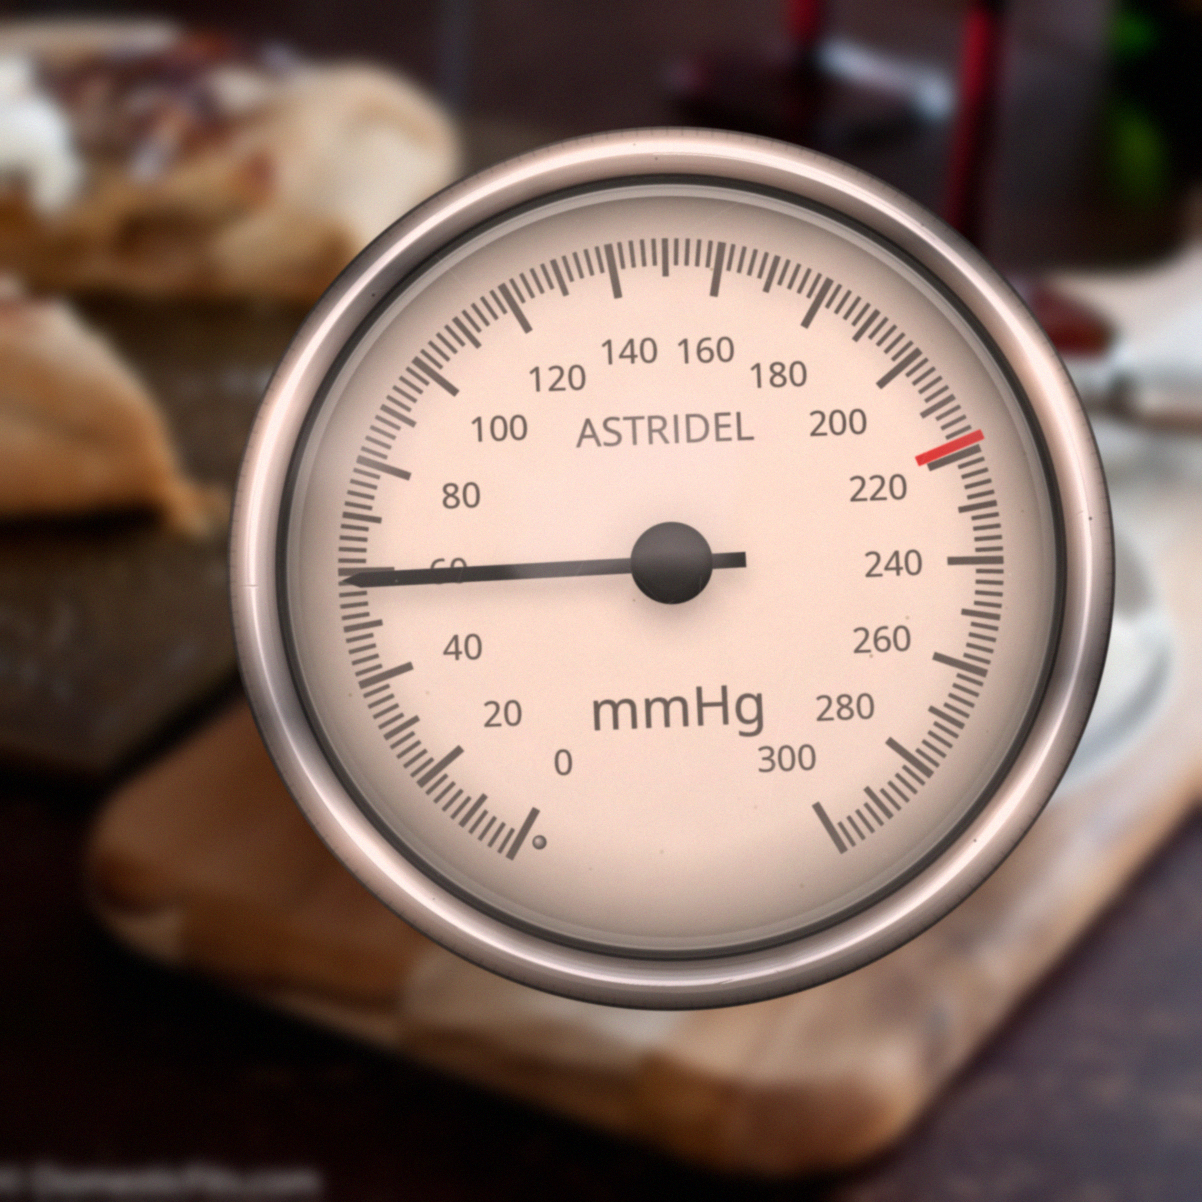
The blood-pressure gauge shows 58,mmHg
